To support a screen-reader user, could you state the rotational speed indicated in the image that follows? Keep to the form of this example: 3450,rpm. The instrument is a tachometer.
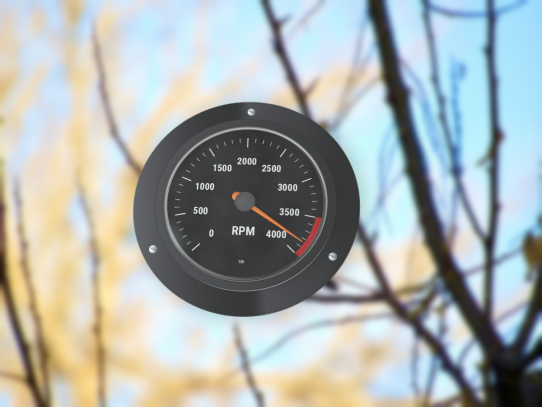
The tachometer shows 3850,rpm
